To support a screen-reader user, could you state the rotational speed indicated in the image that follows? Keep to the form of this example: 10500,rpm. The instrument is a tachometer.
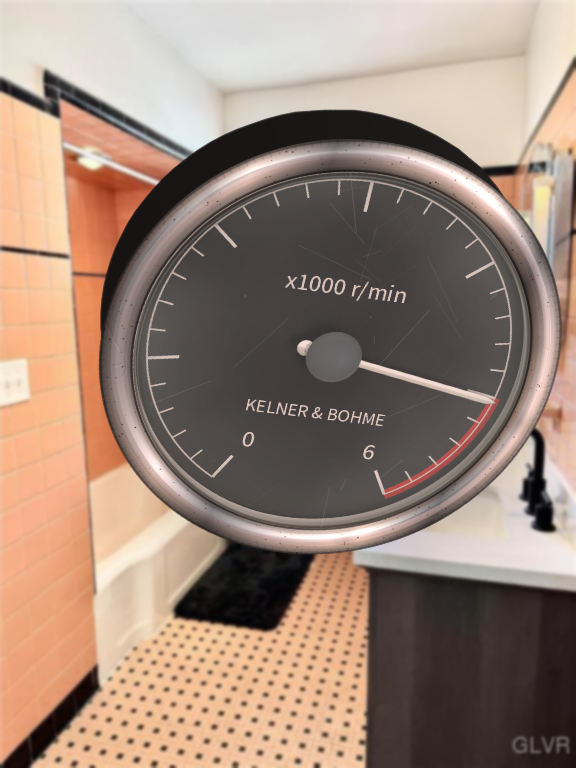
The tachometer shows 5000,rpm
